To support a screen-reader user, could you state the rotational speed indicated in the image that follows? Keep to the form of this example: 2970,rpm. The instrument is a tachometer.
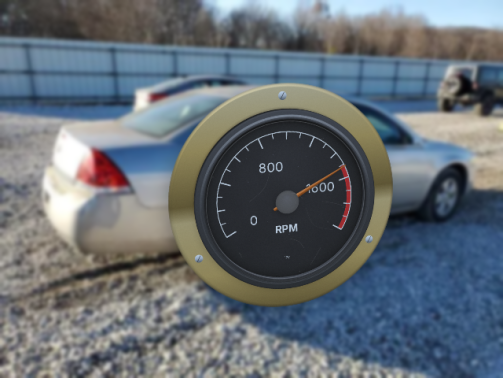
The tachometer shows 1500,rpm
